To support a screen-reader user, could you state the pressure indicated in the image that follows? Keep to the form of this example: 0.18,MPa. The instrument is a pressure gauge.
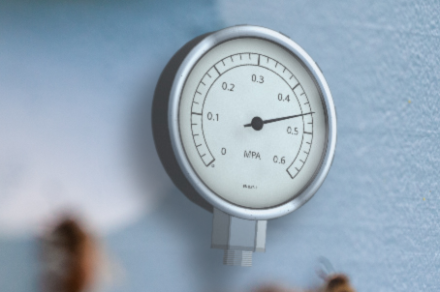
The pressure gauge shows 0.46,MPa
